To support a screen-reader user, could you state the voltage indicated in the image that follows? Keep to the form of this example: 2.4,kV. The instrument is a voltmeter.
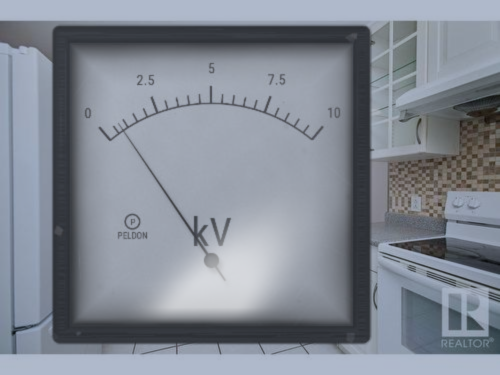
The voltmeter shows 0.75,kV
